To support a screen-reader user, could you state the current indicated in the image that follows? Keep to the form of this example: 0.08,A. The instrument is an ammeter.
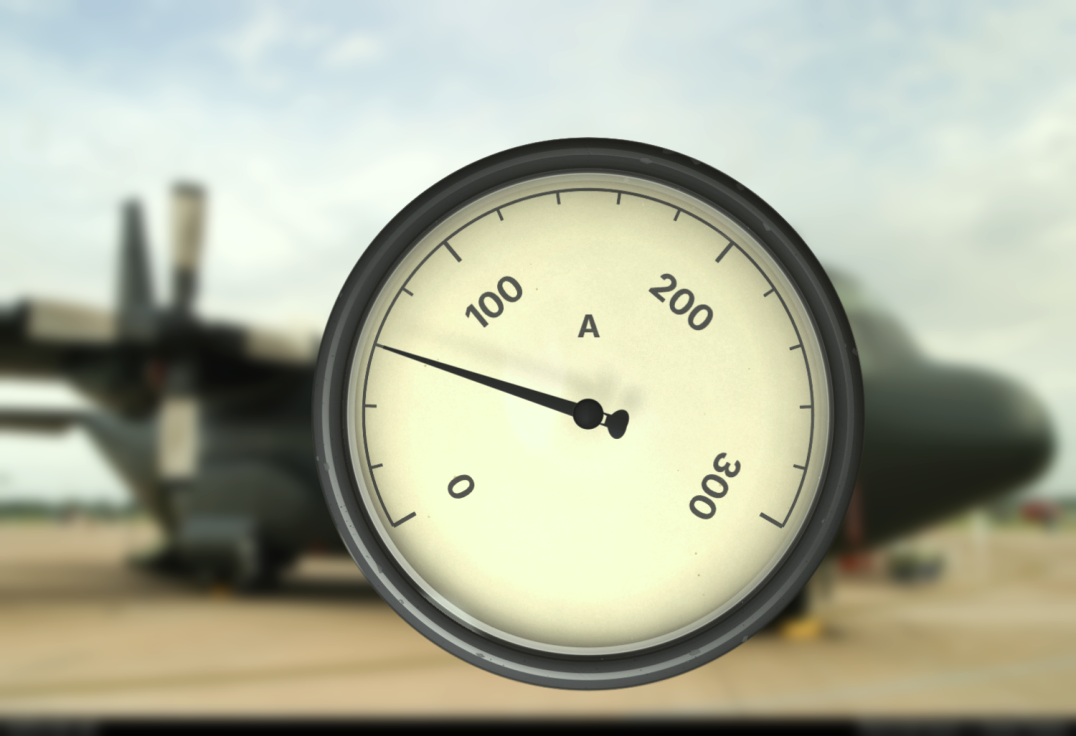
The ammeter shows 60,A
